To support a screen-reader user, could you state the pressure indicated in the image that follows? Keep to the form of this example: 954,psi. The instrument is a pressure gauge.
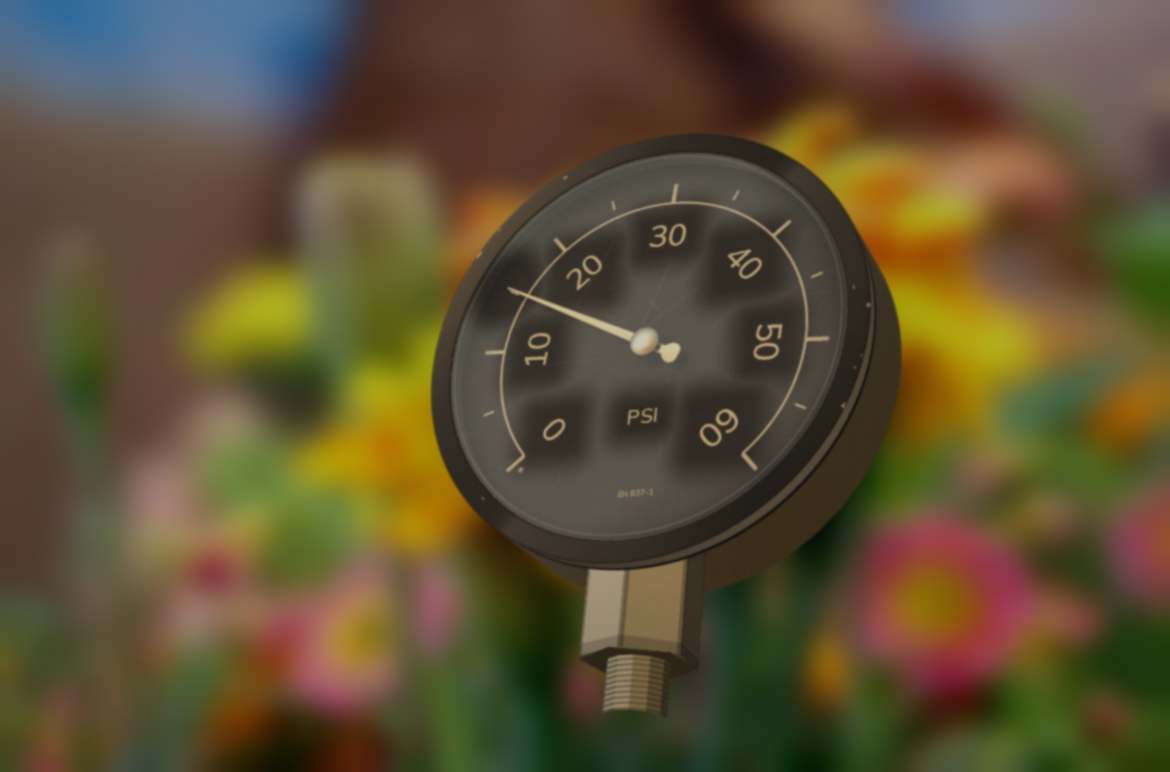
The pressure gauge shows 15,psi
